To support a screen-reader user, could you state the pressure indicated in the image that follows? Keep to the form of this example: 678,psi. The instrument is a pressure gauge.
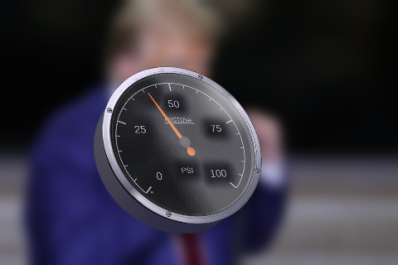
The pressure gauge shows 40,psi
